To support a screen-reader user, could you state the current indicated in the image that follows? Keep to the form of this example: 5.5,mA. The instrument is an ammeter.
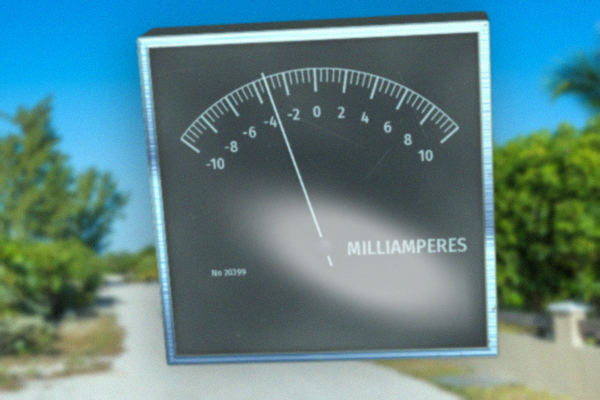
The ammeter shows -3.2,mA
